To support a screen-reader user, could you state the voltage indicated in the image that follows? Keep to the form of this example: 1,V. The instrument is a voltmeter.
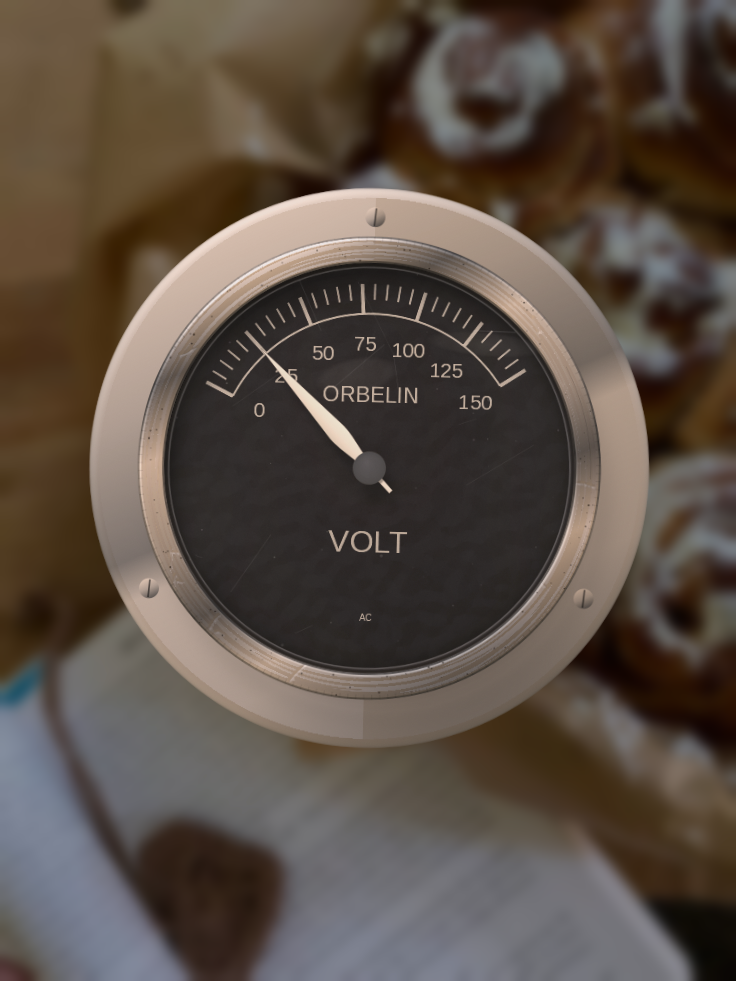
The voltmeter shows 25,V
